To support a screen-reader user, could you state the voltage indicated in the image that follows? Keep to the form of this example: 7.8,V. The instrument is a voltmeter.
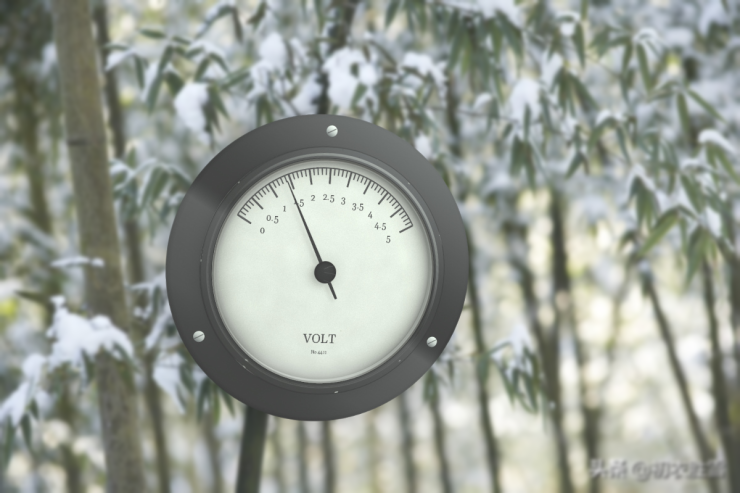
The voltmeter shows 1.4,V
